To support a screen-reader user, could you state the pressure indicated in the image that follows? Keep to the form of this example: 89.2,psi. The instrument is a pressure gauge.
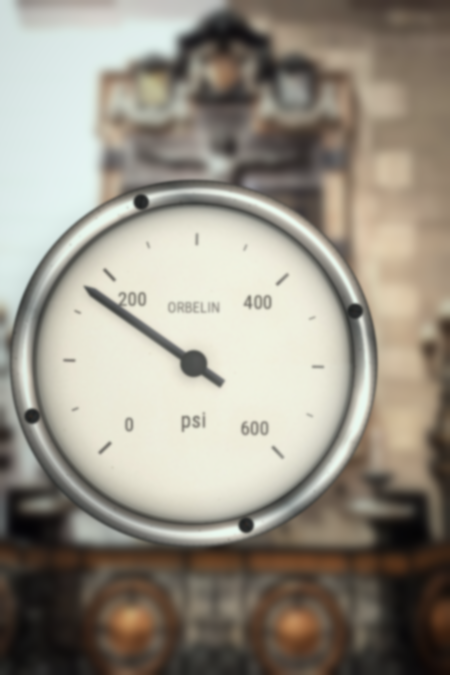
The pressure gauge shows 175,psi
